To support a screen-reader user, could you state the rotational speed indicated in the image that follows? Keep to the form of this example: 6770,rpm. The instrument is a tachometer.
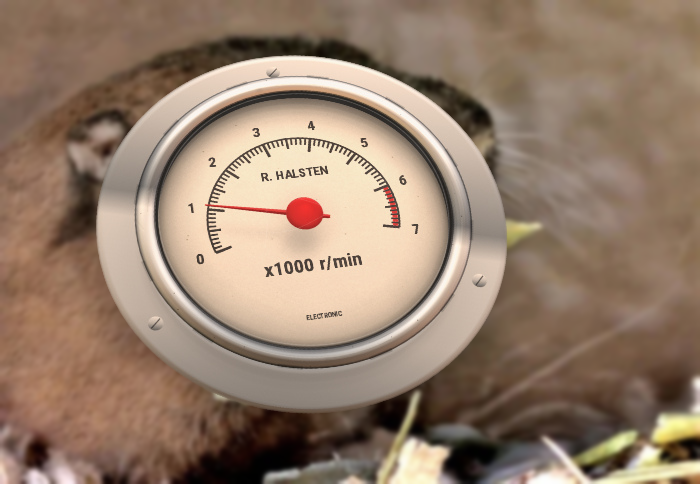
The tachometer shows 1000,rpm
